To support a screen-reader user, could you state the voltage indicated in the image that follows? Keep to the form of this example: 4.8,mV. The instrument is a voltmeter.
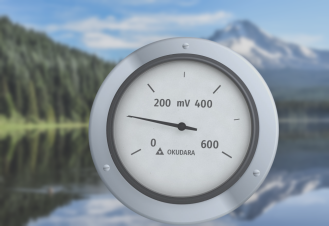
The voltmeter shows 100,mV
